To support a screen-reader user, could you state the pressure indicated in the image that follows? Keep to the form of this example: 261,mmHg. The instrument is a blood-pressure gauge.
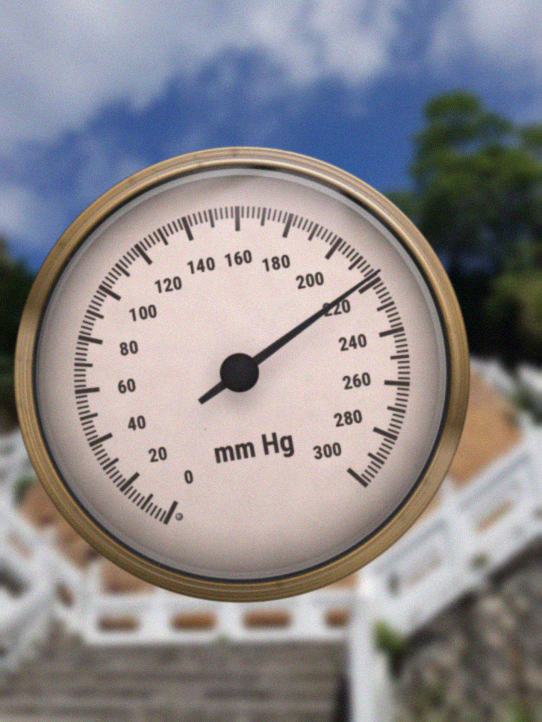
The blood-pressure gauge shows 218,mmHg
